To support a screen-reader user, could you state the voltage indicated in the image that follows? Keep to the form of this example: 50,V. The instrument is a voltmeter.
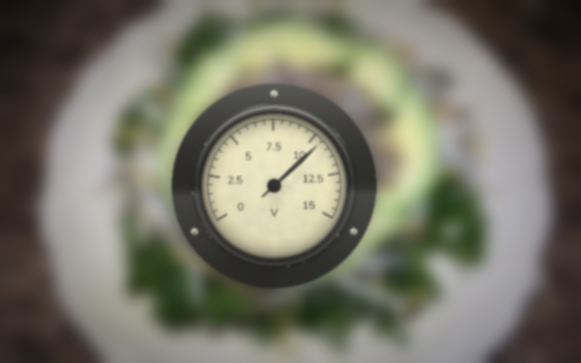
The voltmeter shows 10.5,V
